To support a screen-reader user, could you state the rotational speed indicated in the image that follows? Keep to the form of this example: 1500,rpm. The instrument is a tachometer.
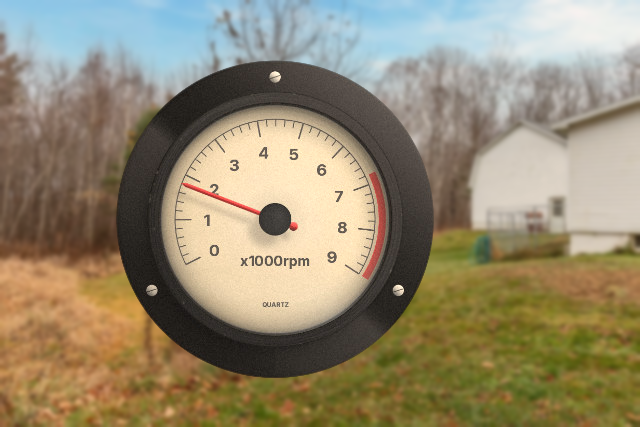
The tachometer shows 1800,rpm
